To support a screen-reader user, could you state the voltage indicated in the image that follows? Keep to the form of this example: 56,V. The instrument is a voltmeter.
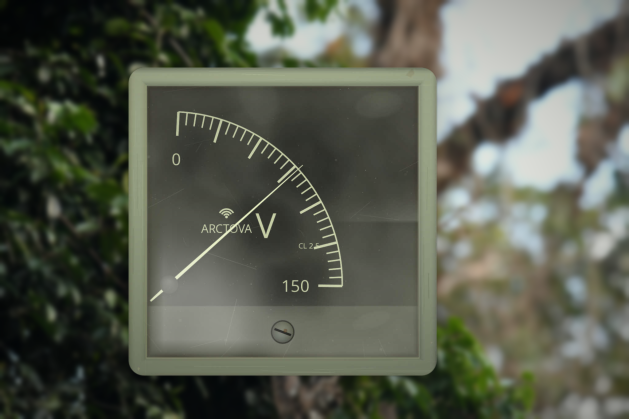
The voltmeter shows 77.5,V
